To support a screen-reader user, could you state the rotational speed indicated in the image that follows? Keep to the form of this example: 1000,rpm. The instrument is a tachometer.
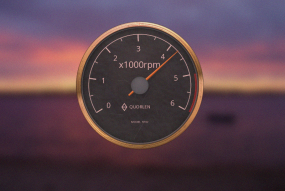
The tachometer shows 4250,rpm
